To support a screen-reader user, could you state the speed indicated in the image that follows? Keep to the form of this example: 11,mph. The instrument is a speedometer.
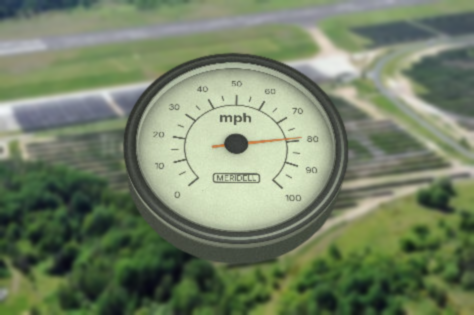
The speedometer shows 80,mph
